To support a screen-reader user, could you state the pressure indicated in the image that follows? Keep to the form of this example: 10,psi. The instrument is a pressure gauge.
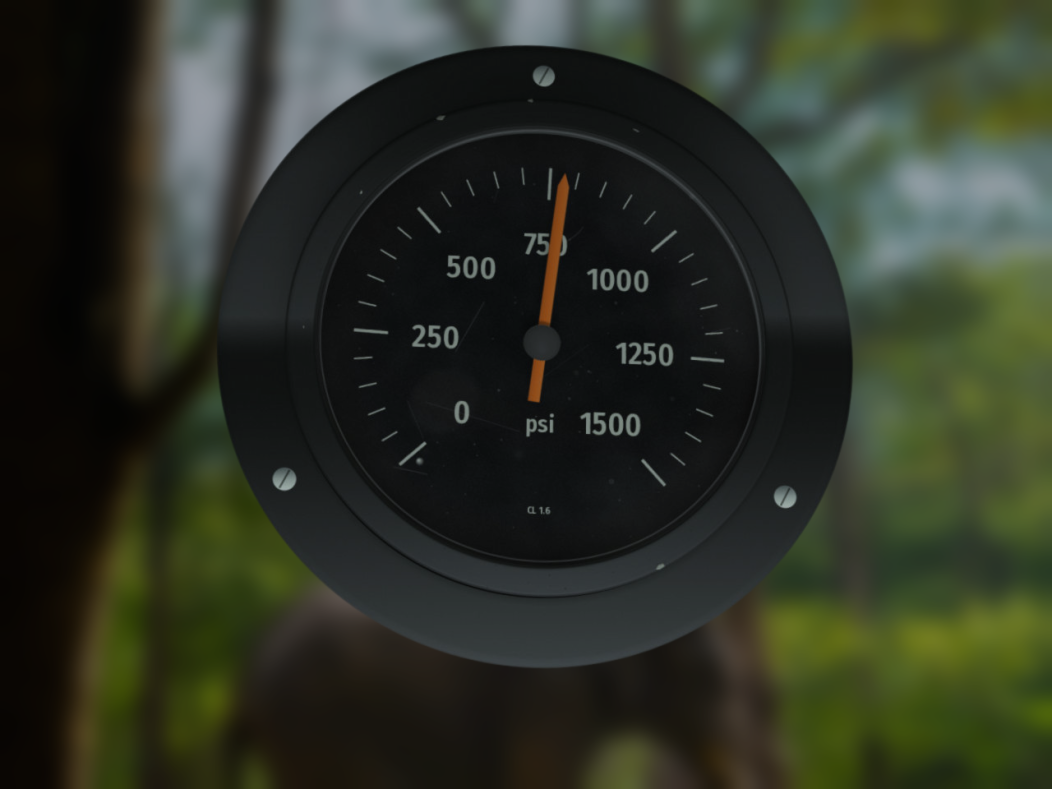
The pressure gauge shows 775,psi
